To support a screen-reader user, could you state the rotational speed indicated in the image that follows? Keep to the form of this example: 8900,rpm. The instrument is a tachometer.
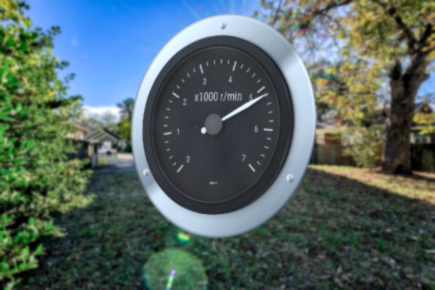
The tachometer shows 5200,rpm
